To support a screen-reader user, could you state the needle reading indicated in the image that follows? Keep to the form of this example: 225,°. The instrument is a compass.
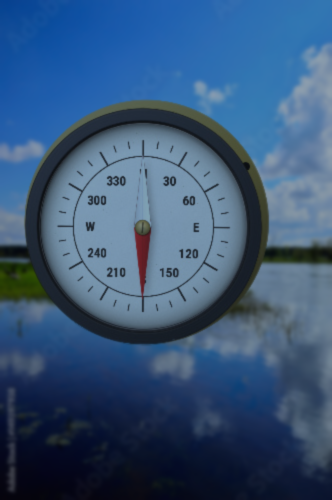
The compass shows 180,°
